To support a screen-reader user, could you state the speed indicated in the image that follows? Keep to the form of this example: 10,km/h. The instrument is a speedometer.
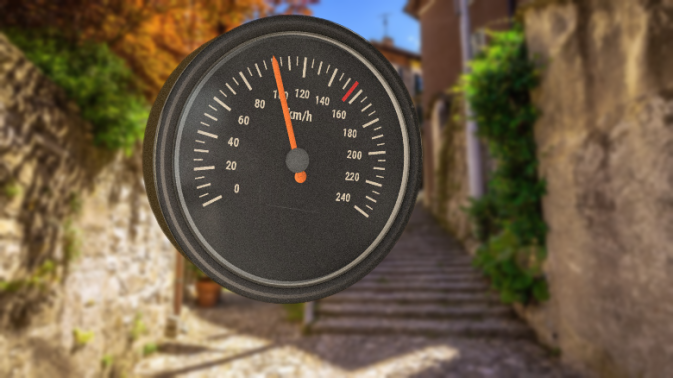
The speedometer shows 100,km/h
